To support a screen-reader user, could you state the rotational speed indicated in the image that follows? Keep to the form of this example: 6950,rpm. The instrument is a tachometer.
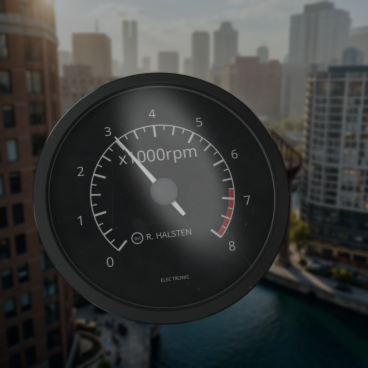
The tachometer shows 3000,rpm
